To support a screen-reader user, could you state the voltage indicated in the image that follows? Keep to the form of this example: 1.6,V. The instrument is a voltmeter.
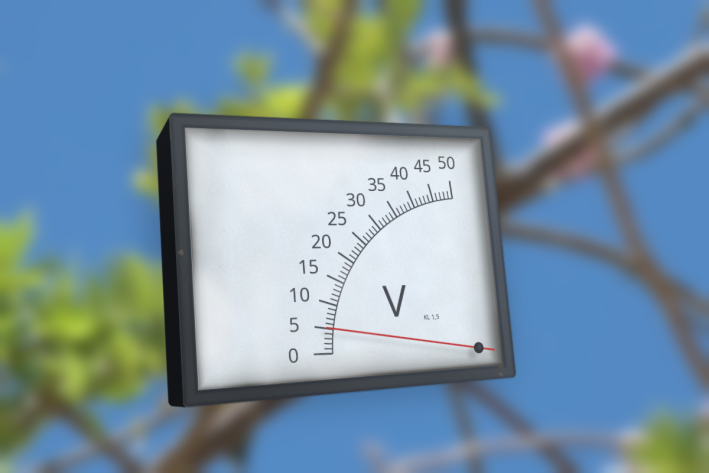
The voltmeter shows 5,V
